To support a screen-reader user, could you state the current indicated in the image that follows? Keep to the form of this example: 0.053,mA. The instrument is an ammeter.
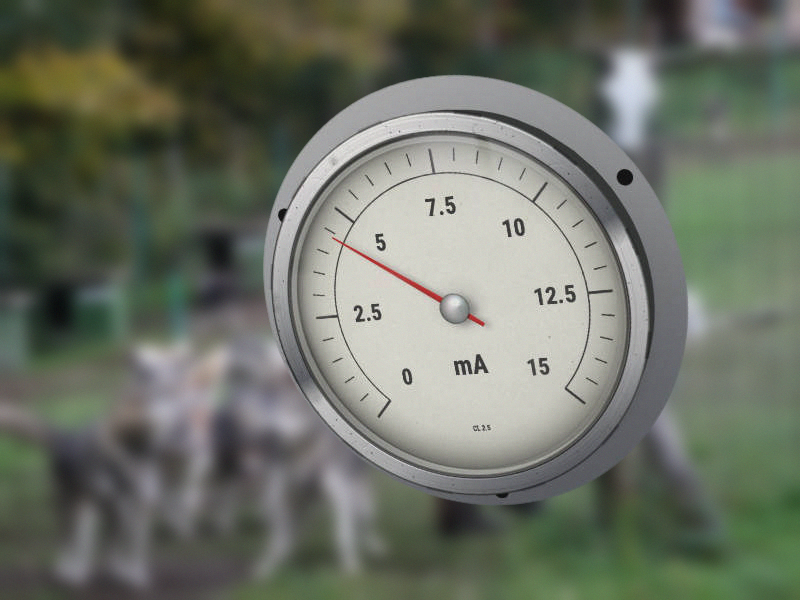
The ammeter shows 4.5,mA
